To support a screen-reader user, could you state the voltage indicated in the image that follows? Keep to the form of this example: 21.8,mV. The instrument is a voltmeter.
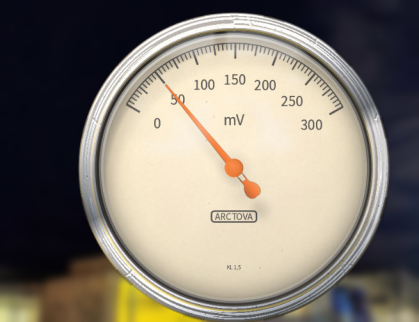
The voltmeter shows 50,mV
